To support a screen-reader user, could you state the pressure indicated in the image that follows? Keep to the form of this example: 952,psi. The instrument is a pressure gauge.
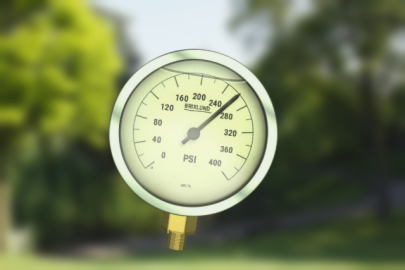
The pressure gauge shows 260,psi
